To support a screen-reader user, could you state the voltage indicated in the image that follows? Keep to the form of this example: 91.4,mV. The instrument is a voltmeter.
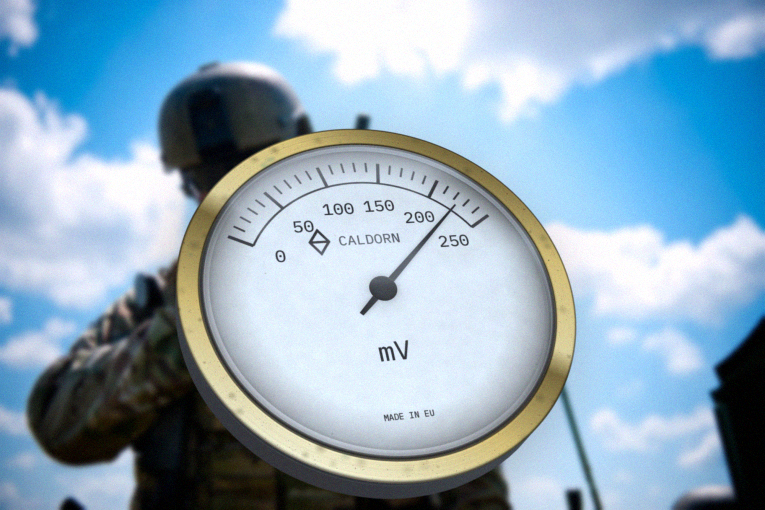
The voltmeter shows 225,mV
